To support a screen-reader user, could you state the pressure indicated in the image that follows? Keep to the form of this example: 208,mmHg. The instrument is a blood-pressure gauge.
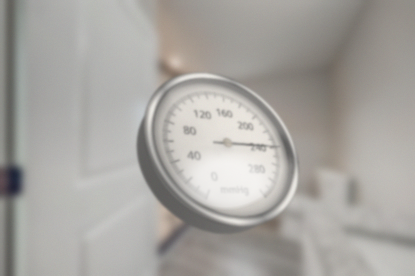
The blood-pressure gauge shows 240,mmHg
